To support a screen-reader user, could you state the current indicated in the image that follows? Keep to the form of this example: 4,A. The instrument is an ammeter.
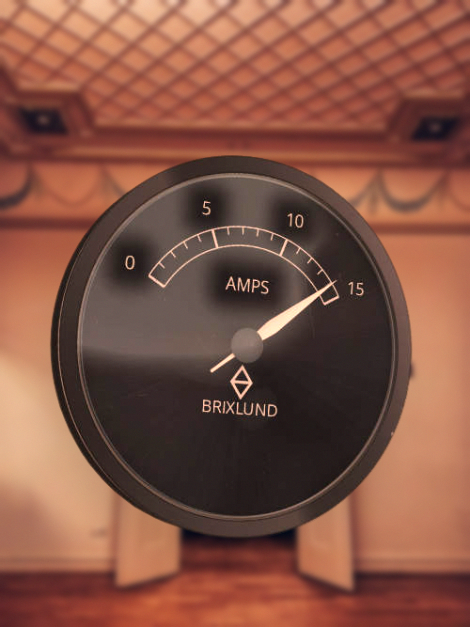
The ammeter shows 14,A
